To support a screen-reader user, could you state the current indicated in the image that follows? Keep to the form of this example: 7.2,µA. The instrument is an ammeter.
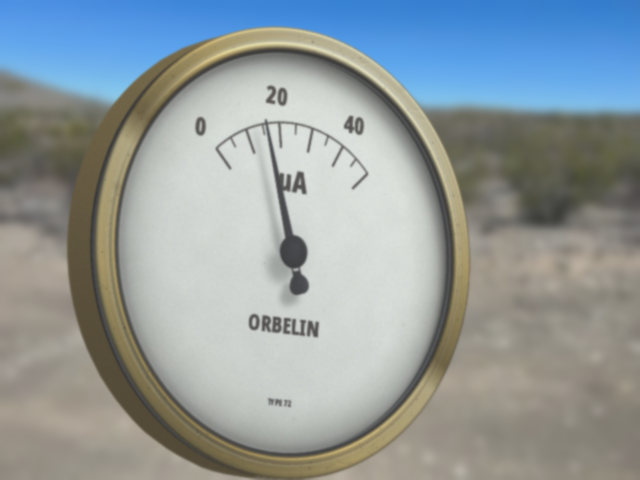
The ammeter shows 15,µA
